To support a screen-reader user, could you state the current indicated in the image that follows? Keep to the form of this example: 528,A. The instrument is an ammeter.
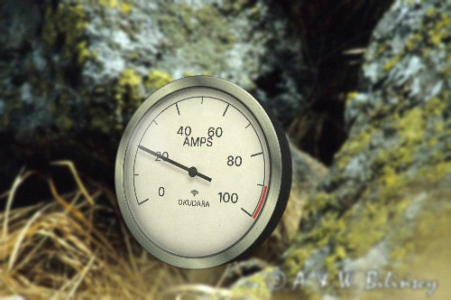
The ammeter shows 20,A
